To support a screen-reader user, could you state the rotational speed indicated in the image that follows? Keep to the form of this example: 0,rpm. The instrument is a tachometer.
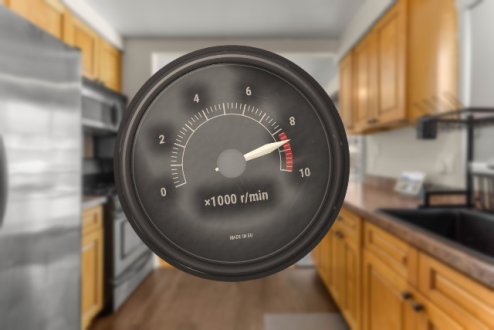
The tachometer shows 8600,rpm
